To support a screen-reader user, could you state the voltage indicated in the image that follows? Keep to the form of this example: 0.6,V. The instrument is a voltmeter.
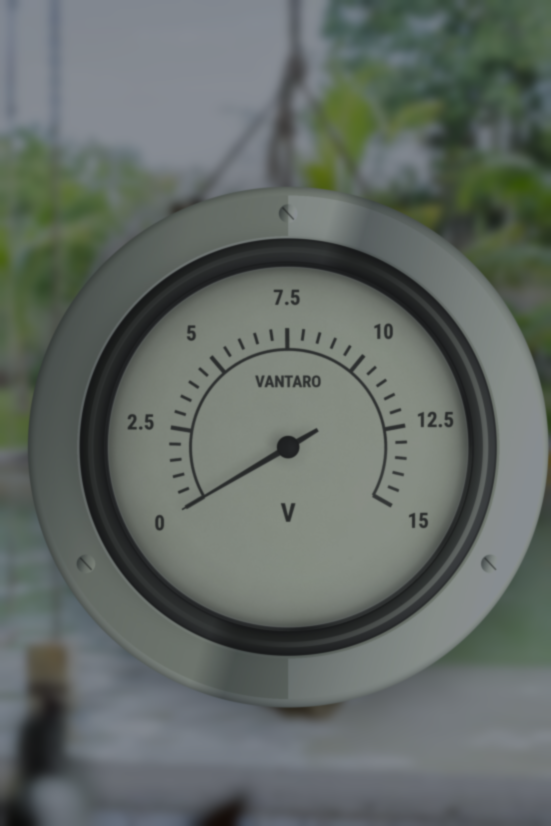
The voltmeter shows 0,V
